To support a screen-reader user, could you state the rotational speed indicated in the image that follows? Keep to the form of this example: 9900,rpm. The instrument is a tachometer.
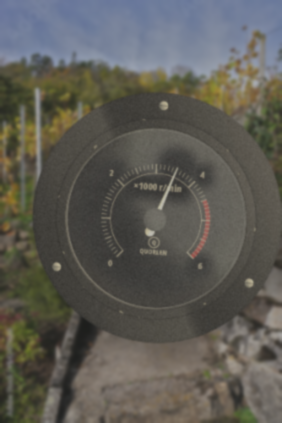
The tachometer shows 3500,rpm
